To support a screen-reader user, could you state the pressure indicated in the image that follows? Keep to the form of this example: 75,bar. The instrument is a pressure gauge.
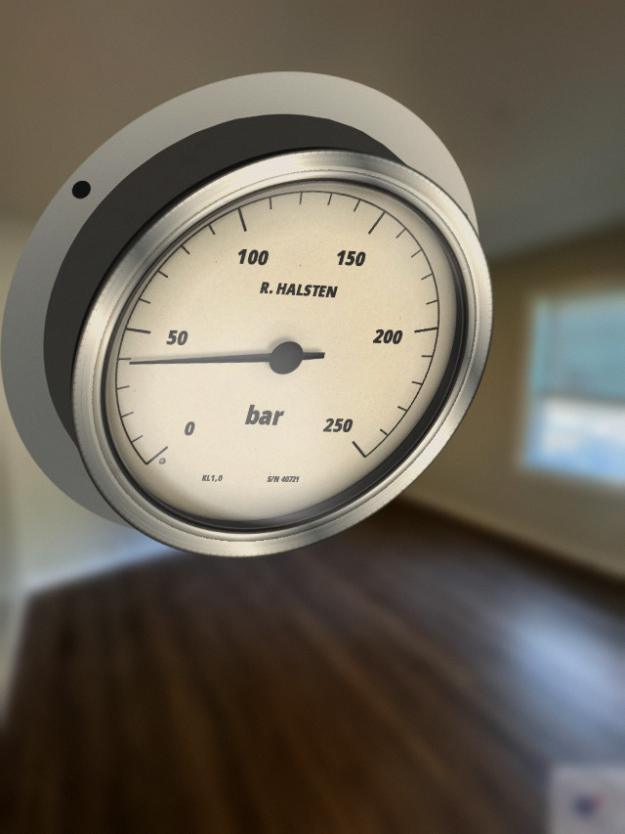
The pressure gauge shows 40,bar
